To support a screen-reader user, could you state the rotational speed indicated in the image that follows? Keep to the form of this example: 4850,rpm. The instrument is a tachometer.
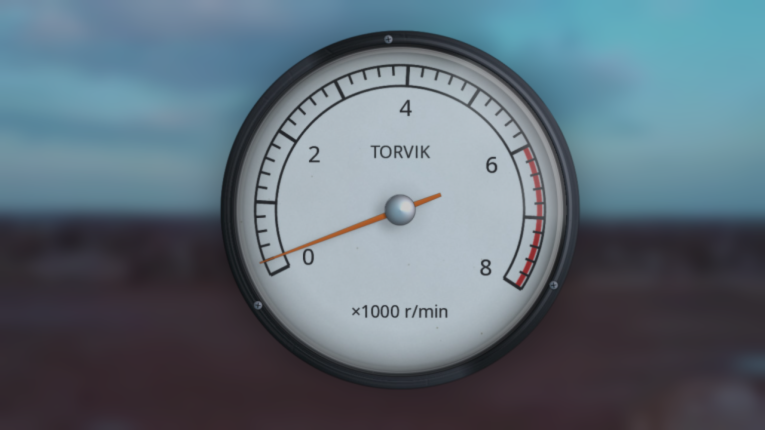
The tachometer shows 200,rpm
